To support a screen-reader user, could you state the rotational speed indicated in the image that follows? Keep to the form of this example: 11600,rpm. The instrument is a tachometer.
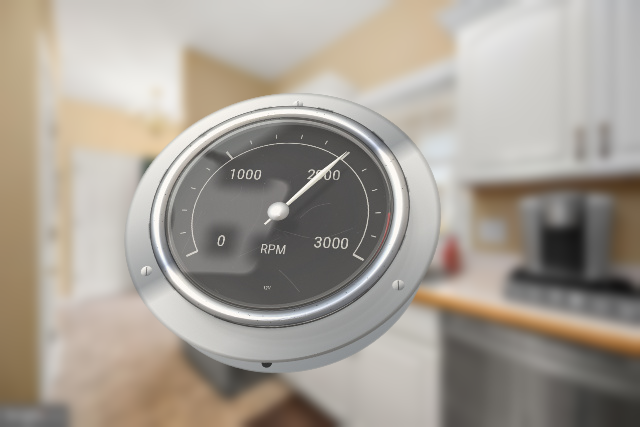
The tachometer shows 2000,rpm
